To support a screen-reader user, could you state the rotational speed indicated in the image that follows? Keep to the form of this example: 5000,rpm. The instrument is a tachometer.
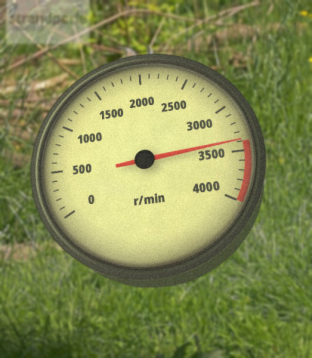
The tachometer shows 3400,rpm
